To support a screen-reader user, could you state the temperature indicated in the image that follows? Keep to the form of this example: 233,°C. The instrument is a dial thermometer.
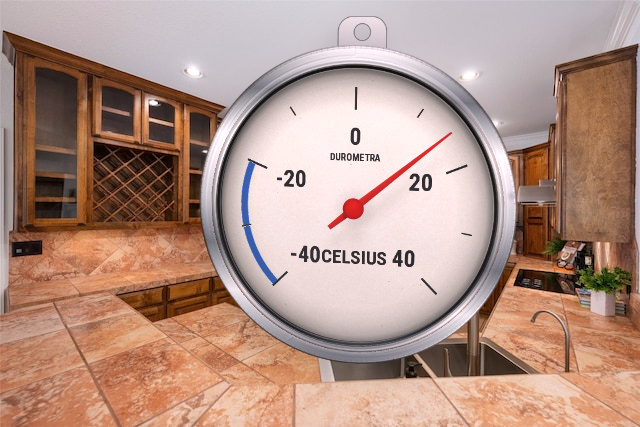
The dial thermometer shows 15,°C
